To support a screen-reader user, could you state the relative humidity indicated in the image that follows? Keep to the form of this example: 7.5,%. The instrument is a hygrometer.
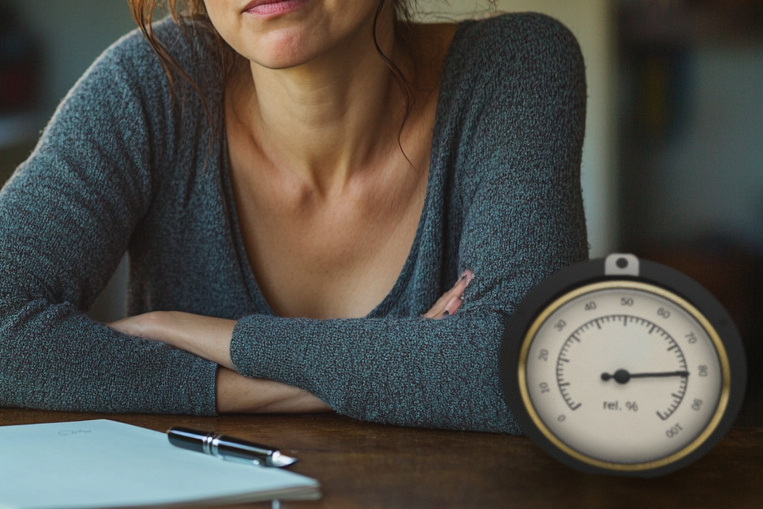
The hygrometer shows 80,%
